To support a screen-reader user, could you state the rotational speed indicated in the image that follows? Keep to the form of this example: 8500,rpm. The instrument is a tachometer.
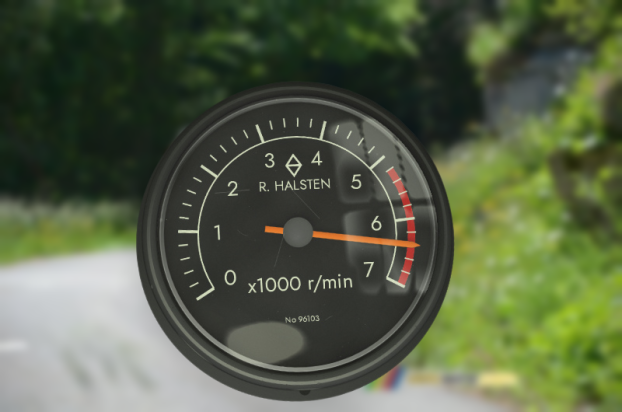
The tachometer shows 6400,rpm
